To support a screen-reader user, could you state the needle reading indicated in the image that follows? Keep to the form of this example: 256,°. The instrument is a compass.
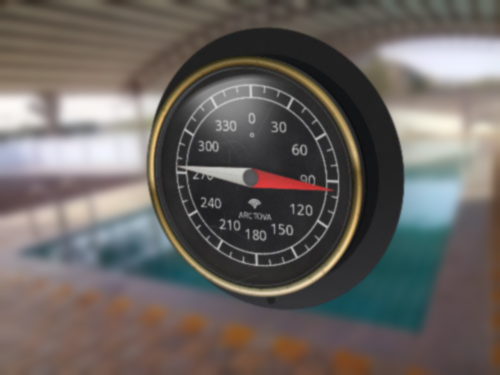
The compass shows 95,°
